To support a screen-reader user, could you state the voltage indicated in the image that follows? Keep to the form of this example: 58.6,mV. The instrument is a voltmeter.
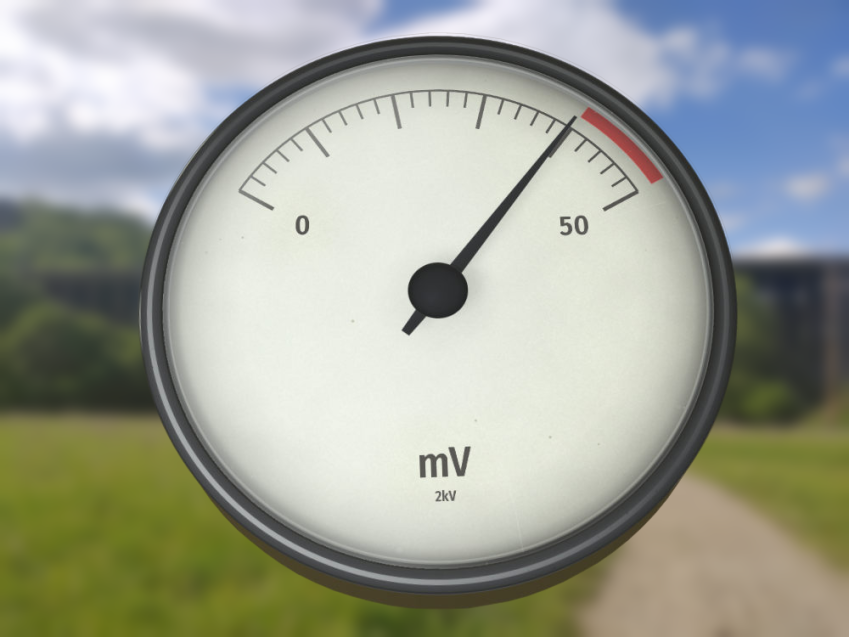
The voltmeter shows 40,mV
